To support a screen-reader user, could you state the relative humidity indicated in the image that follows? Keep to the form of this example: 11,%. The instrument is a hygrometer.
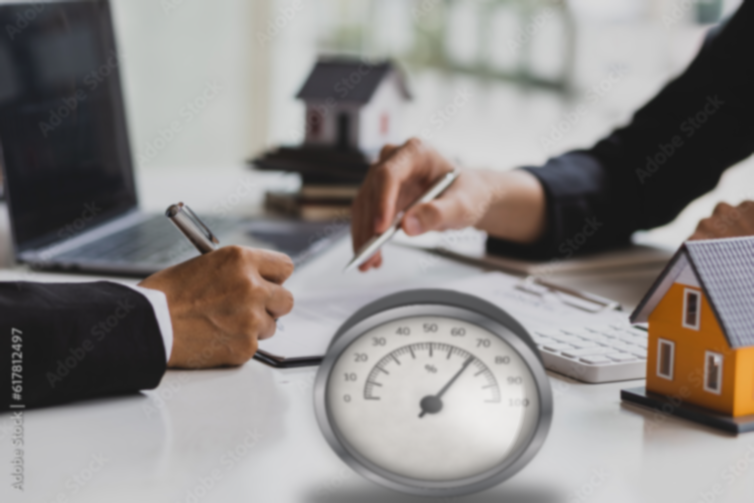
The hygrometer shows 70,%
